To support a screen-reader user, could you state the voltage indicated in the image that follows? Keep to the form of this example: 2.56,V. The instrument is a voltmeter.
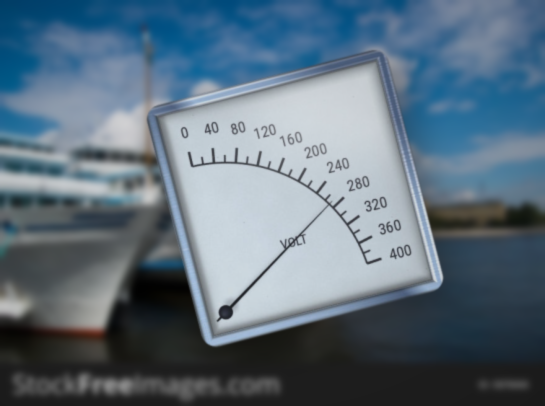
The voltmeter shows 270,V
